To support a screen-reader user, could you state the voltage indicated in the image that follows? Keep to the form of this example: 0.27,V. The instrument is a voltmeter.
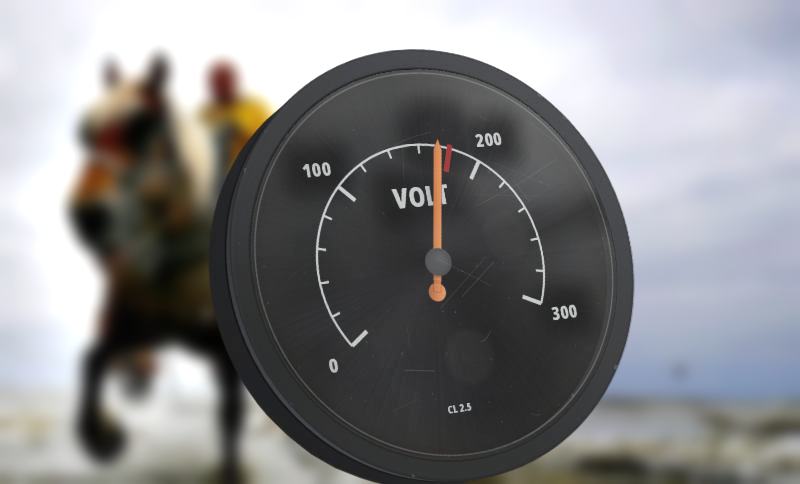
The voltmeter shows 170,V
